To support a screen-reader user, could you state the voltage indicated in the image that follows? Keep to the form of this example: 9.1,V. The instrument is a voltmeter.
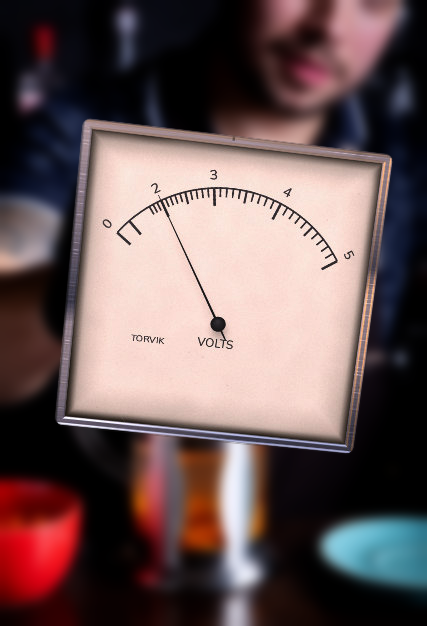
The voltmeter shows 2,V
